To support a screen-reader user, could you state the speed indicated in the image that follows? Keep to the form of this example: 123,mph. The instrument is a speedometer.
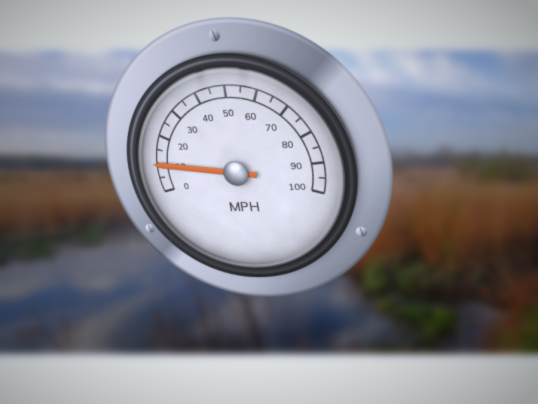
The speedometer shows 10,mph
